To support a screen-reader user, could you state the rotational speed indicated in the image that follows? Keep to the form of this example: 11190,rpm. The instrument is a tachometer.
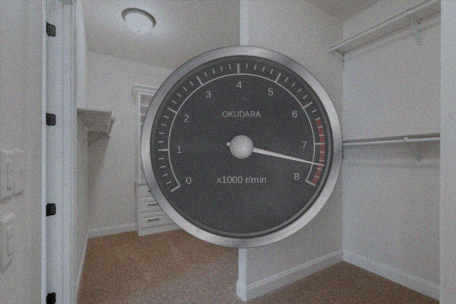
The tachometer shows 7500,rpm
